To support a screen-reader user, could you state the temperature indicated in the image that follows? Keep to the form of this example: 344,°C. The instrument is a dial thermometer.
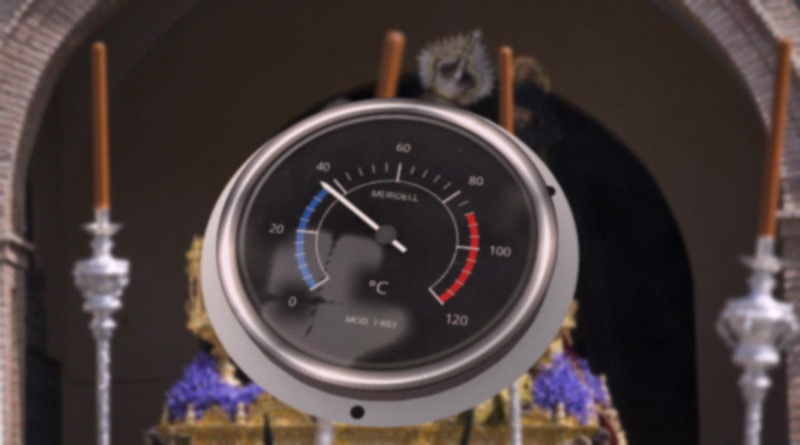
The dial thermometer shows 36,°C
